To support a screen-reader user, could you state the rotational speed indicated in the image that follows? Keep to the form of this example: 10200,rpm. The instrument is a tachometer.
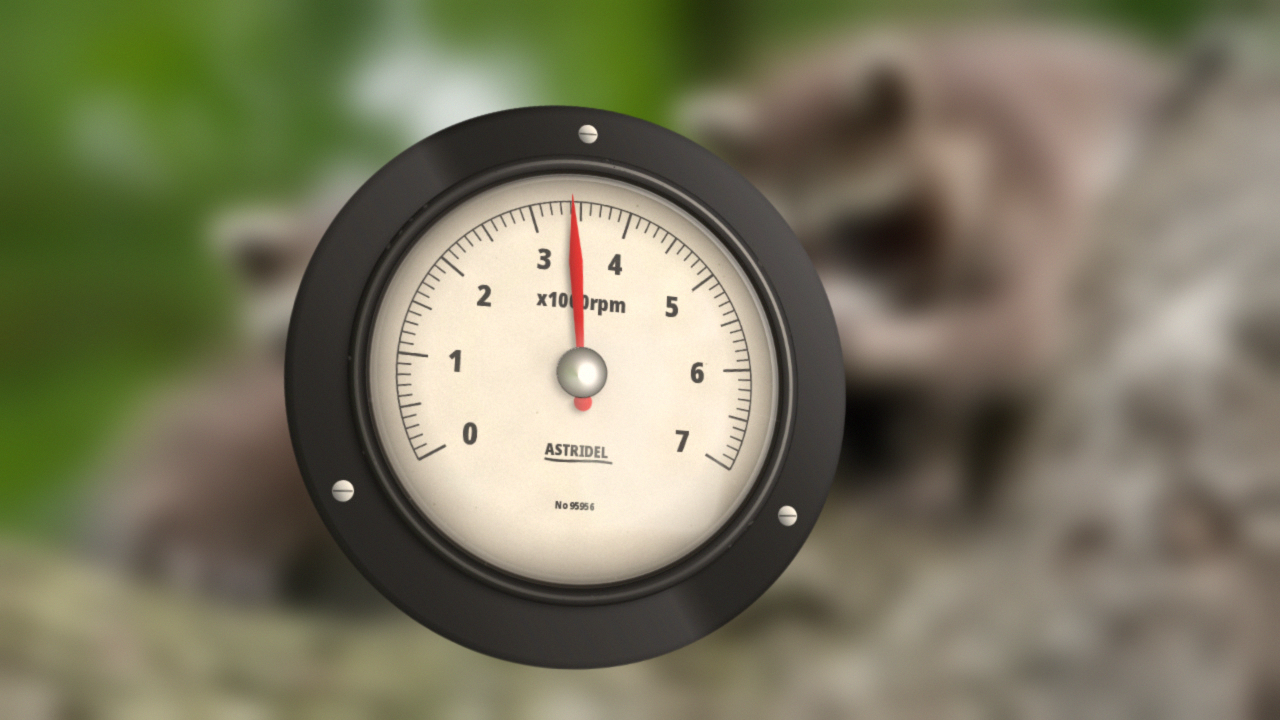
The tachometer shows 3400,rpm
